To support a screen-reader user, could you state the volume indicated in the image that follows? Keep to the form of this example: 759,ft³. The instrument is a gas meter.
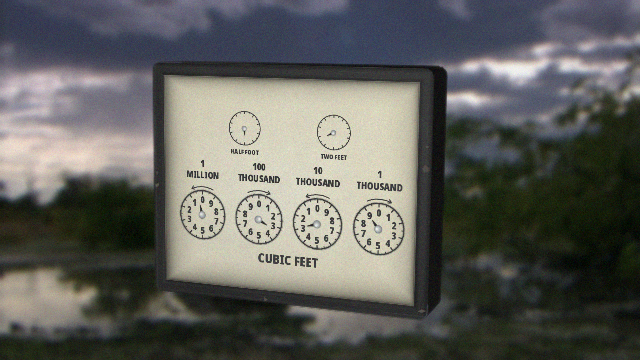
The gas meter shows 32900,ft³
